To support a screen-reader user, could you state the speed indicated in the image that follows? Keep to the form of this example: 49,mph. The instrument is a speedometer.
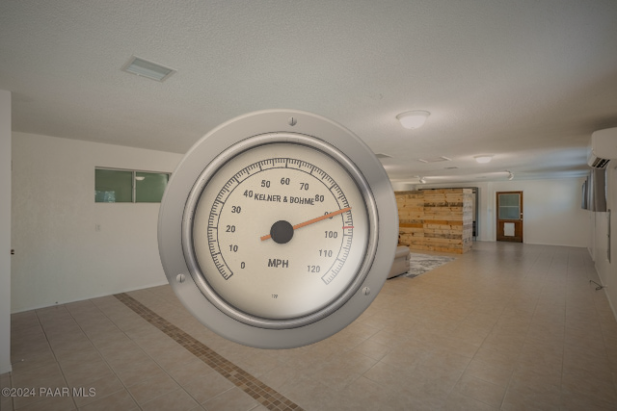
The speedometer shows 90,mph
